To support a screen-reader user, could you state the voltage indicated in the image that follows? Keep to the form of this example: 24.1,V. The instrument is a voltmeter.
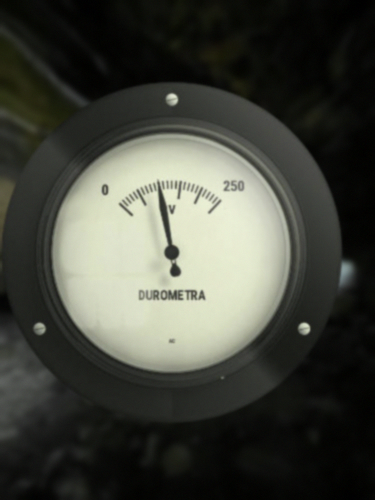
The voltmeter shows 100,V
